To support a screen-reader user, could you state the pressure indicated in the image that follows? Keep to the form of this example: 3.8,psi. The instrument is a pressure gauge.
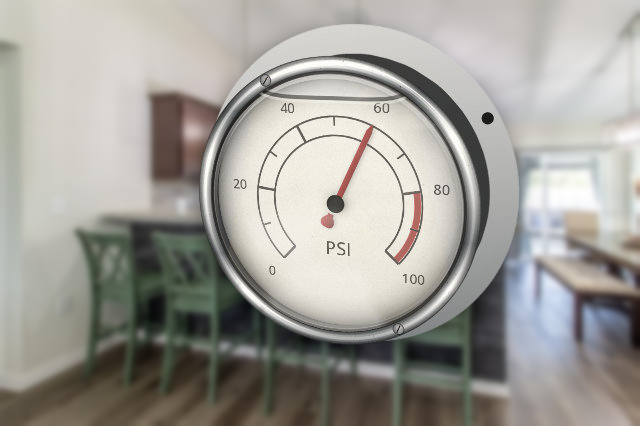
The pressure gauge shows 60,psi
